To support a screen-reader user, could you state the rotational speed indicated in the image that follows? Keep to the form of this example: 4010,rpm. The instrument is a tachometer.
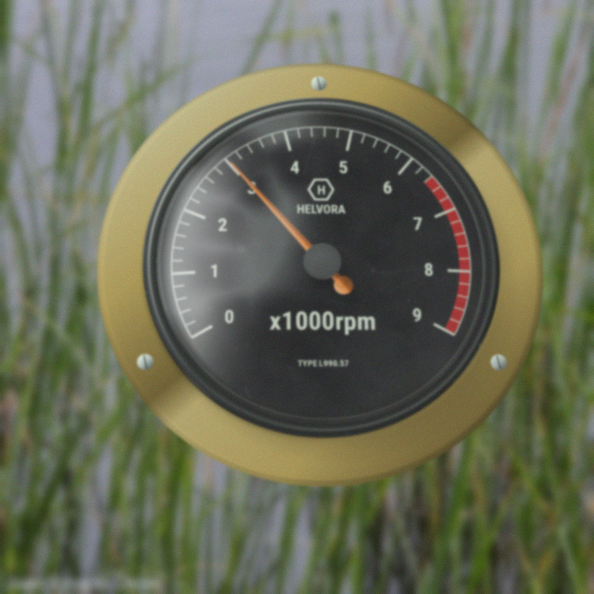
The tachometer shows 3000,rpm
